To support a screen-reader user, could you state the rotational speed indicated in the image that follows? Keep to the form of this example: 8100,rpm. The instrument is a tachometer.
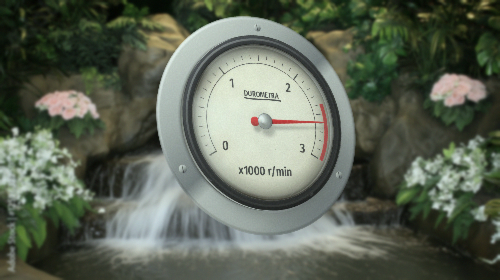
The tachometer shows 2600,rpm
